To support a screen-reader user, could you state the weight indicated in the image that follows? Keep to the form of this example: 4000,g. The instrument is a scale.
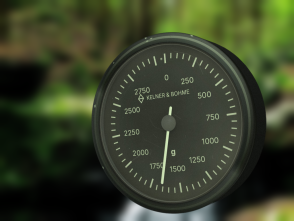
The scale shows 1650,g
